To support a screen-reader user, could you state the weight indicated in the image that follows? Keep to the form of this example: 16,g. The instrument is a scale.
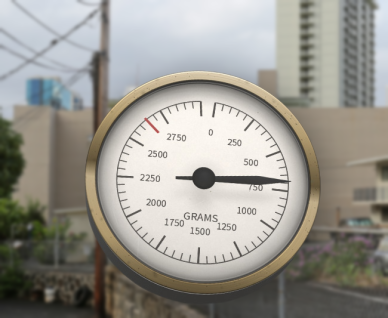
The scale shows 700,g
